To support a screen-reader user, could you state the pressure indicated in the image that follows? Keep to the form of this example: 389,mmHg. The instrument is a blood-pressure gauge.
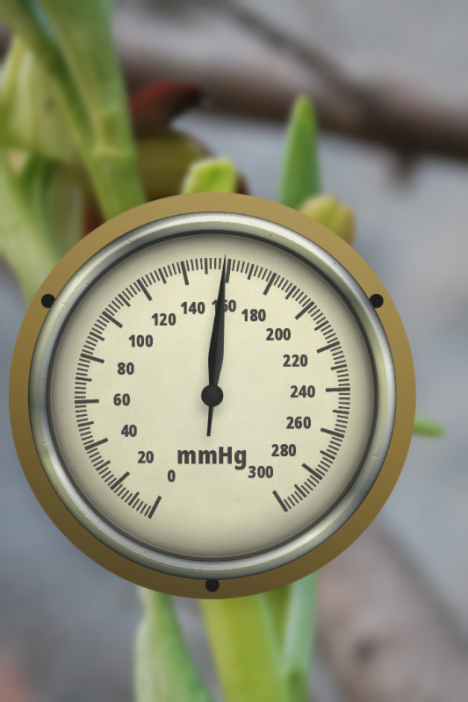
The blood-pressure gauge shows 158,mmHg
